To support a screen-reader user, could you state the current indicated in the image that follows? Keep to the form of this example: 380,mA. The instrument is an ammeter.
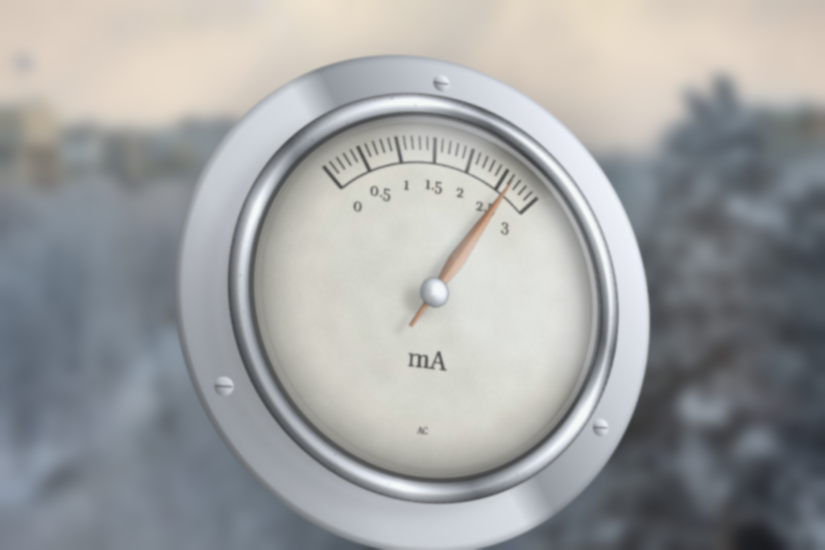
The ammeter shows 2.6,mA
